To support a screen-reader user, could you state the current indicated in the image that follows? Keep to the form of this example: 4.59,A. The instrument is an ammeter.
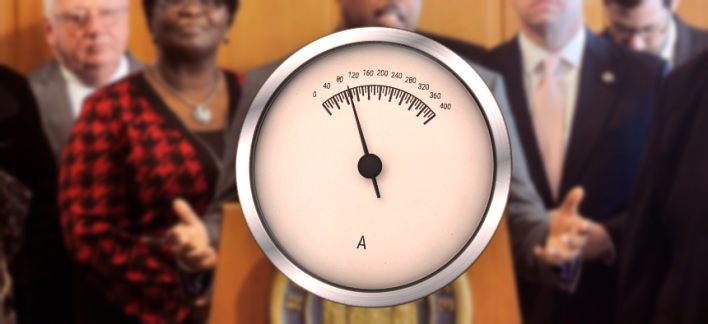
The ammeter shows 100,A
